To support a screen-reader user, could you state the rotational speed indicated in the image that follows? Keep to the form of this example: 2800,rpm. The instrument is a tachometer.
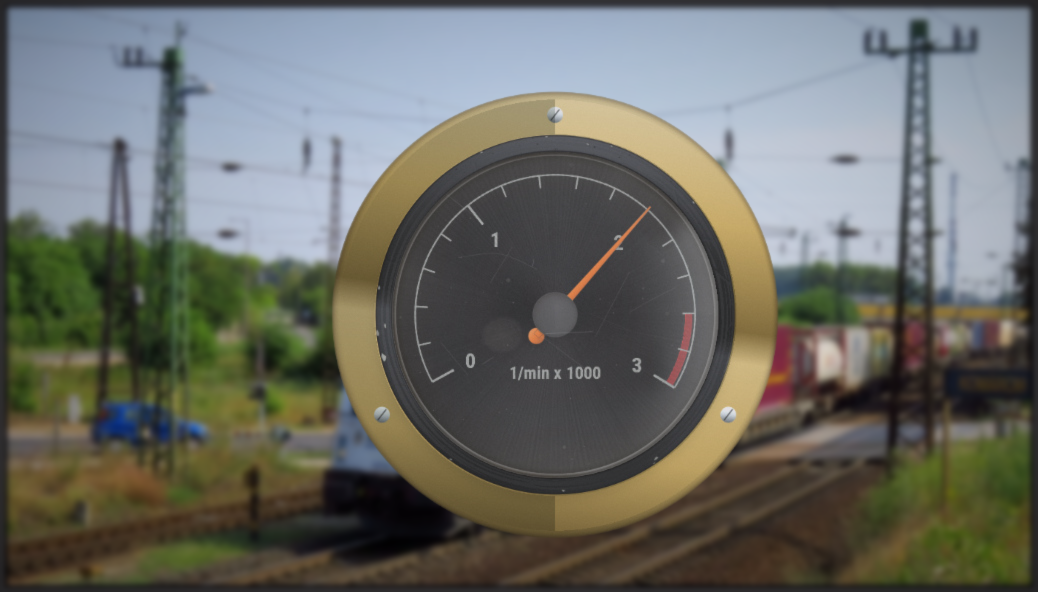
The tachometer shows 2000,rpm
